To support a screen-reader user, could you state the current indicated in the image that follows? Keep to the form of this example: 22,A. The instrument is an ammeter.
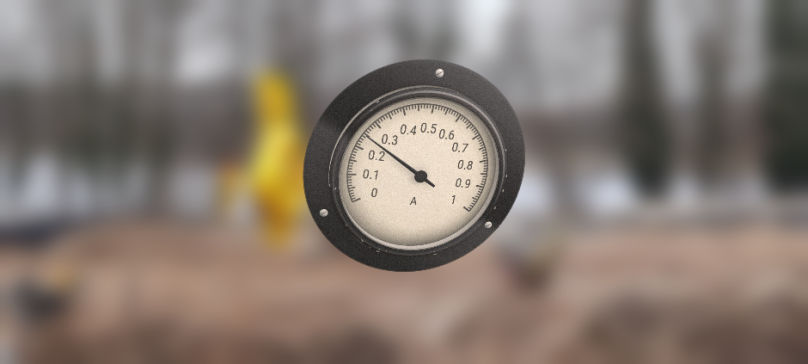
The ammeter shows 0.25,A
